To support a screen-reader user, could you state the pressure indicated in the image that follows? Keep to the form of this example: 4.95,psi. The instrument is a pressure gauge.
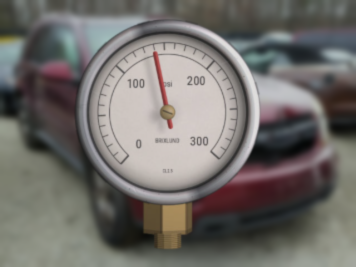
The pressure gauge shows 140,psi
